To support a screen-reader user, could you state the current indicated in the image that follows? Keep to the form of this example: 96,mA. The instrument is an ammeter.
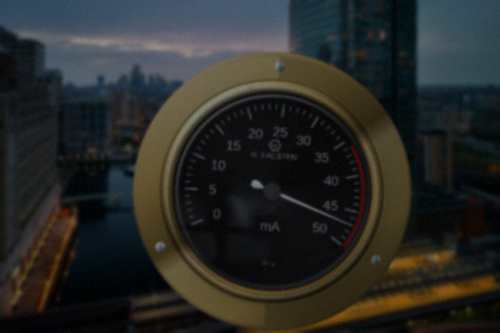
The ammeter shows 47,mA
